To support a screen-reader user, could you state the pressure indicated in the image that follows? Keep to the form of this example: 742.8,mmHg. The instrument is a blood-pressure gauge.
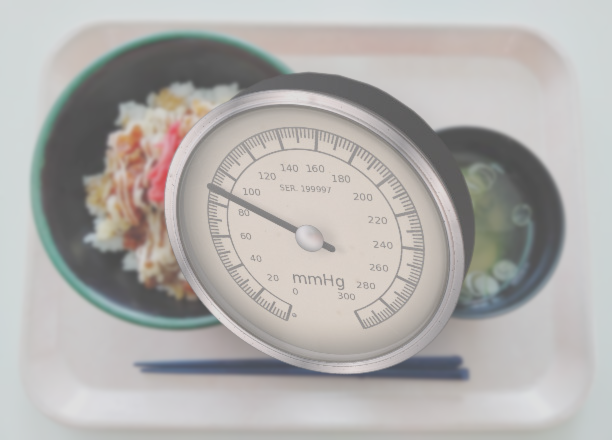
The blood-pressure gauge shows 90,mmHg
